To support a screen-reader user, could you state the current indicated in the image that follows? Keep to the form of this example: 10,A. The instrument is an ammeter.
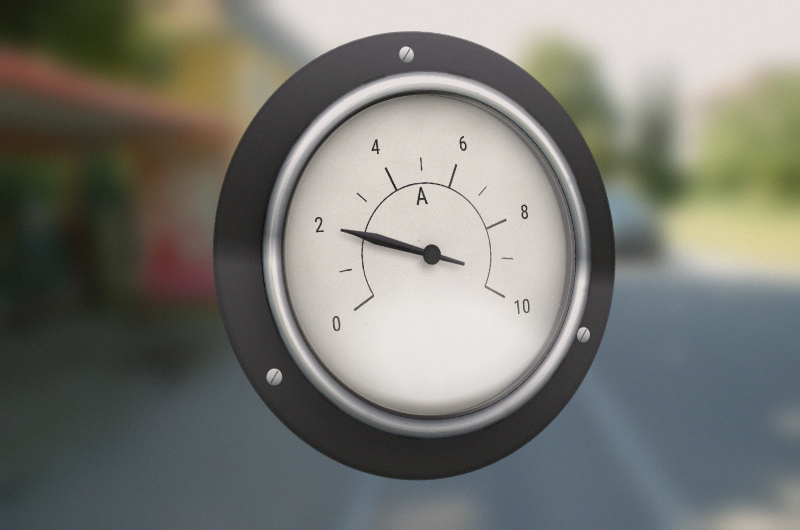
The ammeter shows 2,A
